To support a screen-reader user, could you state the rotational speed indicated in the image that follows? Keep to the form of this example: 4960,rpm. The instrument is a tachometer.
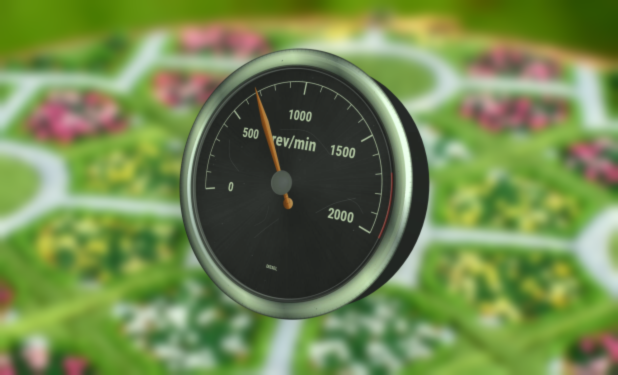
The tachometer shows 700,rpm
